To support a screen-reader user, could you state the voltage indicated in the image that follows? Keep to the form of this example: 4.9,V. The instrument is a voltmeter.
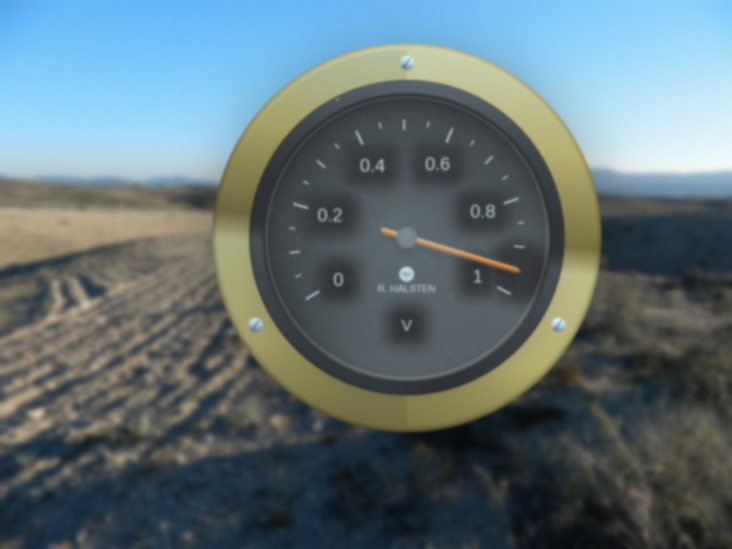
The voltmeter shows 0.95,V
